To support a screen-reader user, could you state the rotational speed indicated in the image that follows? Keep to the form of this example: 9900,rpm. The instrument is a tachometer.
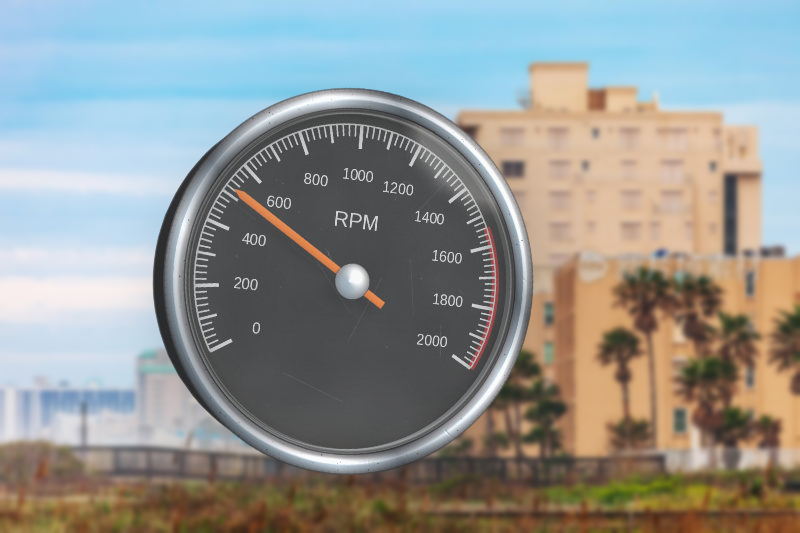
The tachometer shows 520,rpm
